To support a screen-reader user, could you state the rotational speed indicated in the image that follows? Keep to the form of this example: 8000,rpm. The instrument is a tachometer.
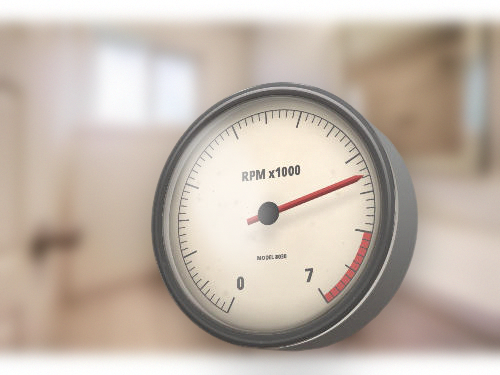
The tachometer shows 5300,rpm
